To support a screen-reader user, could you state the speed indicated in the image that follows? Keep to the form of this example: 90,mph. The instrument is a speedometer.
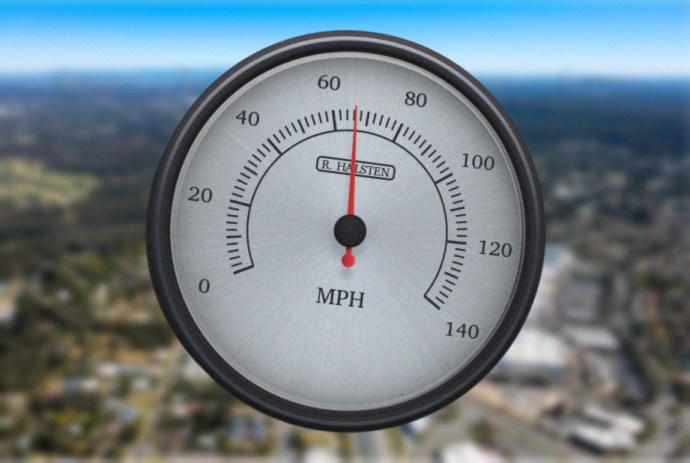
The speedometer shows 66,mph
